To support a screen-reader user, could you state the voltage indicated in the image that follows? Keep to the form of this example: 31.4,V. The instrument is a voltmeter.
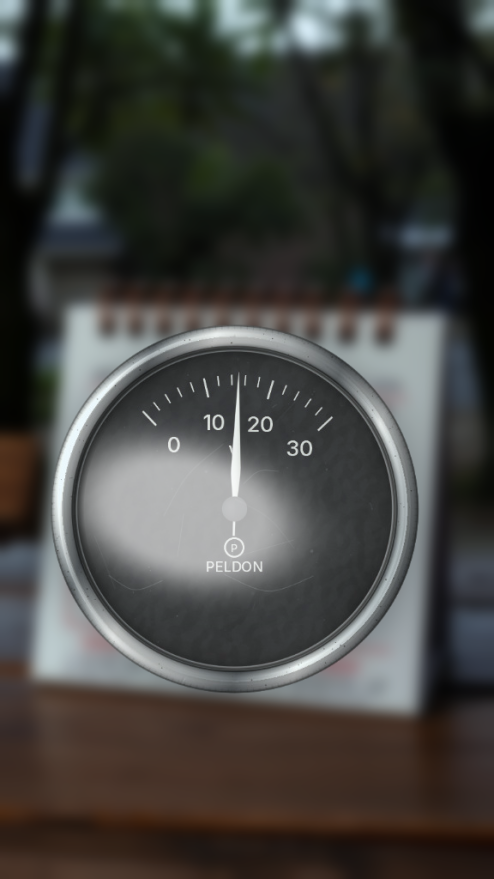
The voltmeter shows 15,V
